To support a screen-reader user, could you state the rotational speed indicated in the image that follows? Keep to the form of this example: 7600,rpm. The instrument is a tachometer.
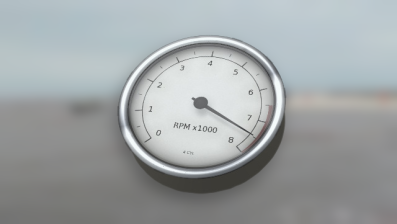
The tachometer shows 7500,rpm
